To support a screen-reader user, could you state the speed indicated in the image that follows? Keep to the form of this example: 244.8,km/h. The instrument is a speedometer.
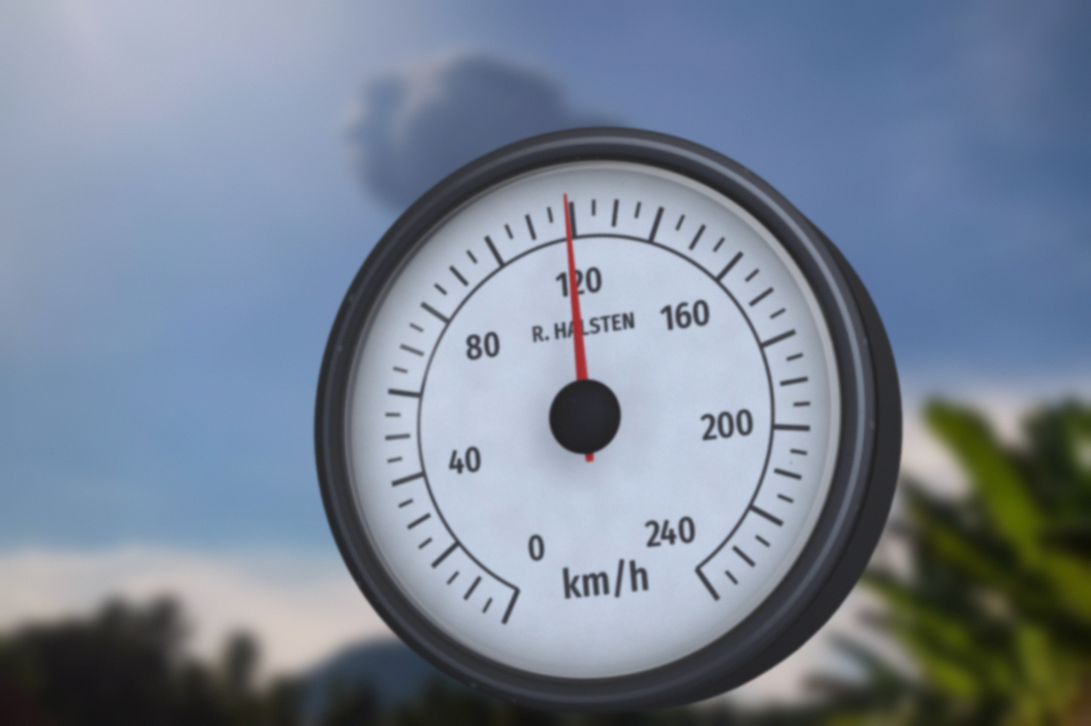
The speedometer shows 120,km/h
